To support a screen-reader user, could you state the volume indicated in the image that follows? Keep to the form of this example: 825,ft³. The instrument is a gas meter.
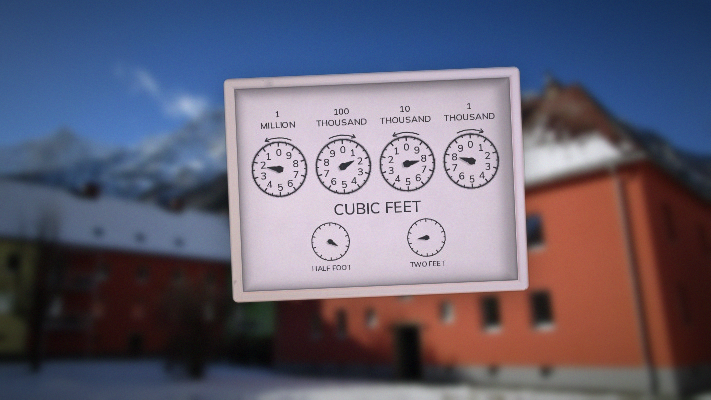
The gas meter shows 217800,ft³
